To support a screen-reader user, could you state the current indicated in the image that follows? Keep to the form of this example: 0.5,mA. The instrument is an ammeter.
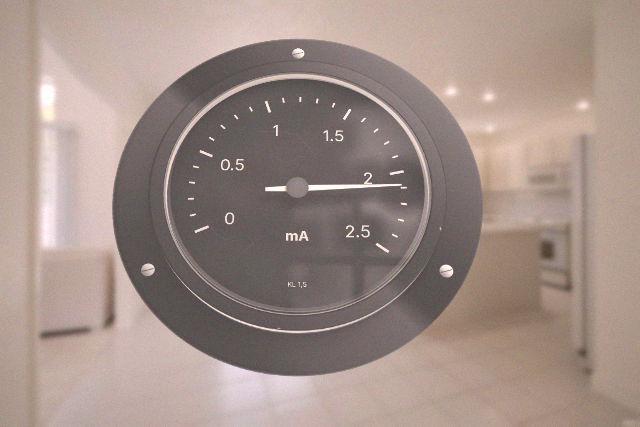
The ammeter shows 2.1,mA
